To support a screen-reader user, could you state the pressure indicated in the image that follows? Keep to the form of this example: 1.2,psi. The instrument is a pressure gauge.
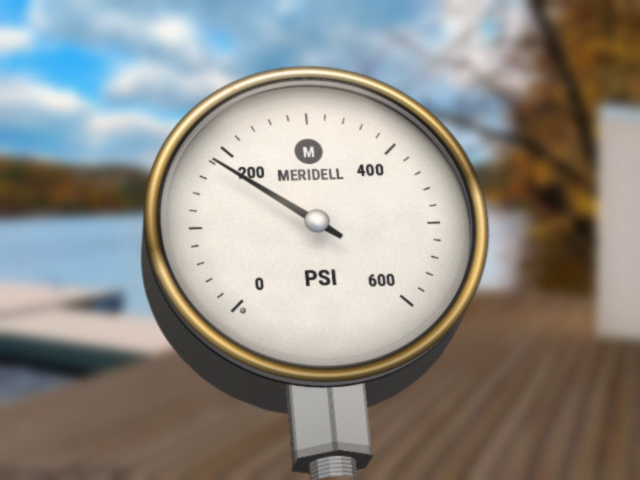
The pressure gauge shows 180,psi
